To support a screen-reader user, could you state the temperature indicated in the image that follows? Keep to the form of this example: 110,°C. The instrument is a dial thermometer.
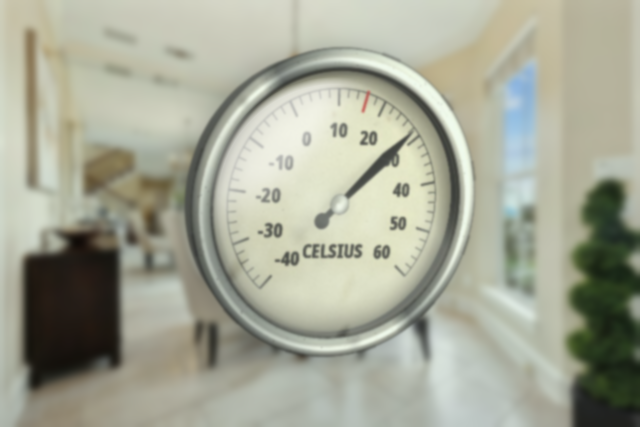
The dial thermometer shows 28,°C
